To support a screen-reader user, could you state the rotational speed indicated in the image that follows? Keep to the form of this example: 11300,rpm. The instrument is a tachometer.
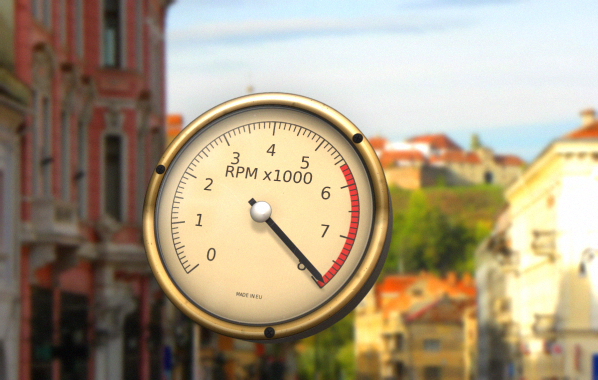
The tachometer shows 7900,rpm
